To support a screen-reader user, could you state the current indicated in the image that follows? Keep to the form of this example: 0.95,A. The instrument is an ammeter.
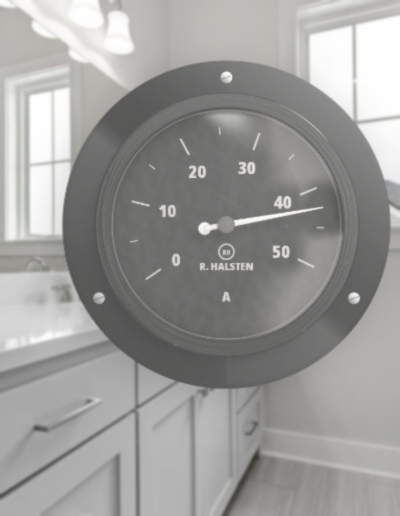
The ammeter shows 42.5,A
